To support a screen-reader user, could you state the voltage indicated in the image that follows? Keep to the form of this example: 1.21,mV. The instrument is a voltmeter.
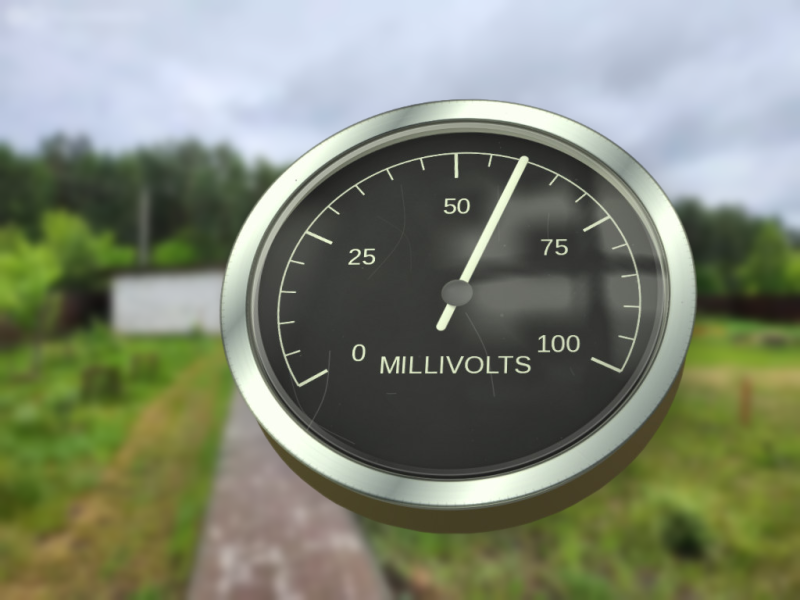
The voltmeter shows 60,mV
